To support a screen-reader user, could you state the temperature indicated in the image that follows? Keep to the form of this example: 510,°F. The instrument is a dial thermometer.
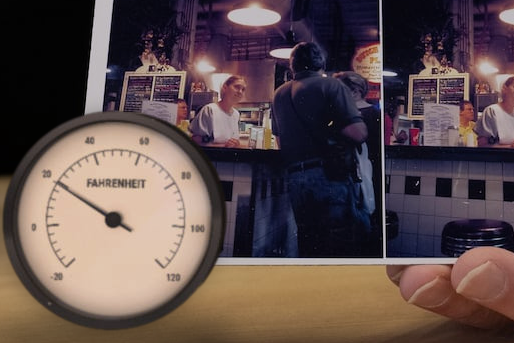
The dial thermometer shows 20,°F
